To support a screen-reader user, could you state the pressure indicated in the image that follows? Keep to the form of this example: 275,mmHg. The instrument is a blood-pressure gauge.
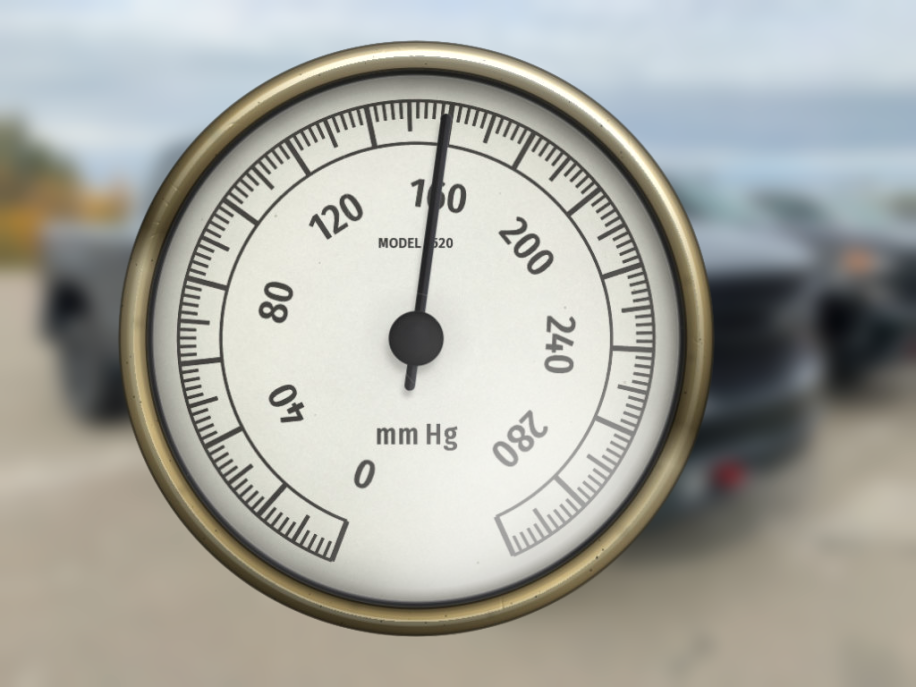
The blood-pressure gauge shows 159,mmHg
